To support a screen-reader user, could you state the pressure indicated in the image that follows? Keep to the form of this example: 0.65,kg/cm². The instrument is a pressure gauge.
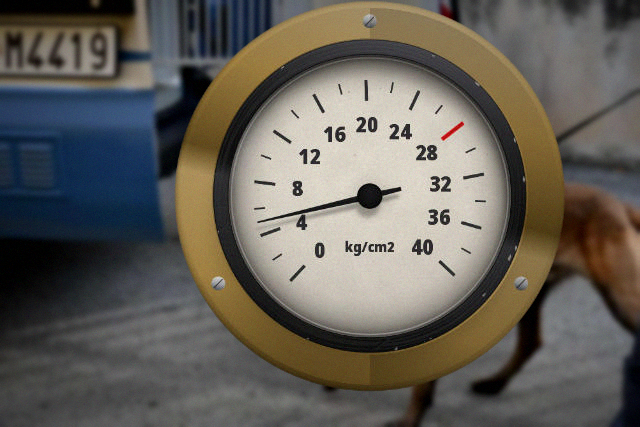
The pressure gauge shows 5,kg/cm²
